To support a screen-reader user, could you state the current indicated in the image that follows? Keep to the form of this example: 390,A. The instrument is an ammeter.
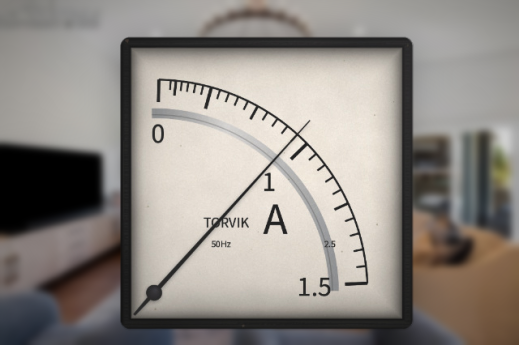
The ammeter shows 0.95,A
